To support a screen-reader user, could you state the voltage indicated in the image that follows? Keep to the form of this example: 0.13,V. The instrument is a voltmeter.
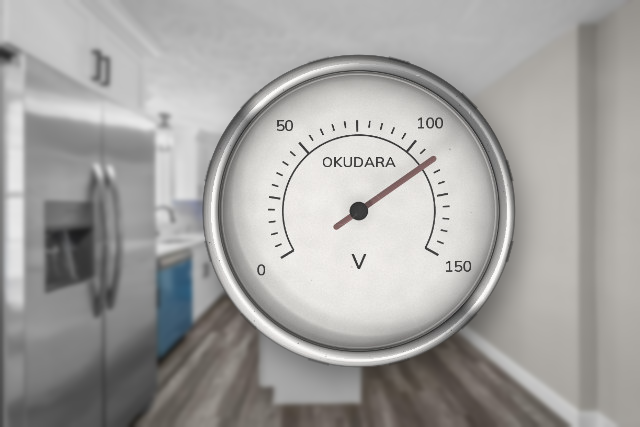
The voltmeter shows 110,V
